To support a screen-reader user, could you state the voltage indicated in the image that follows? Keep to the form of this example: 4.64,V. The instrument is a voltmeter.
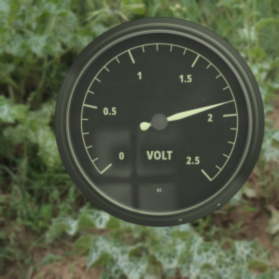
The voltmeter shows 1.9,V
